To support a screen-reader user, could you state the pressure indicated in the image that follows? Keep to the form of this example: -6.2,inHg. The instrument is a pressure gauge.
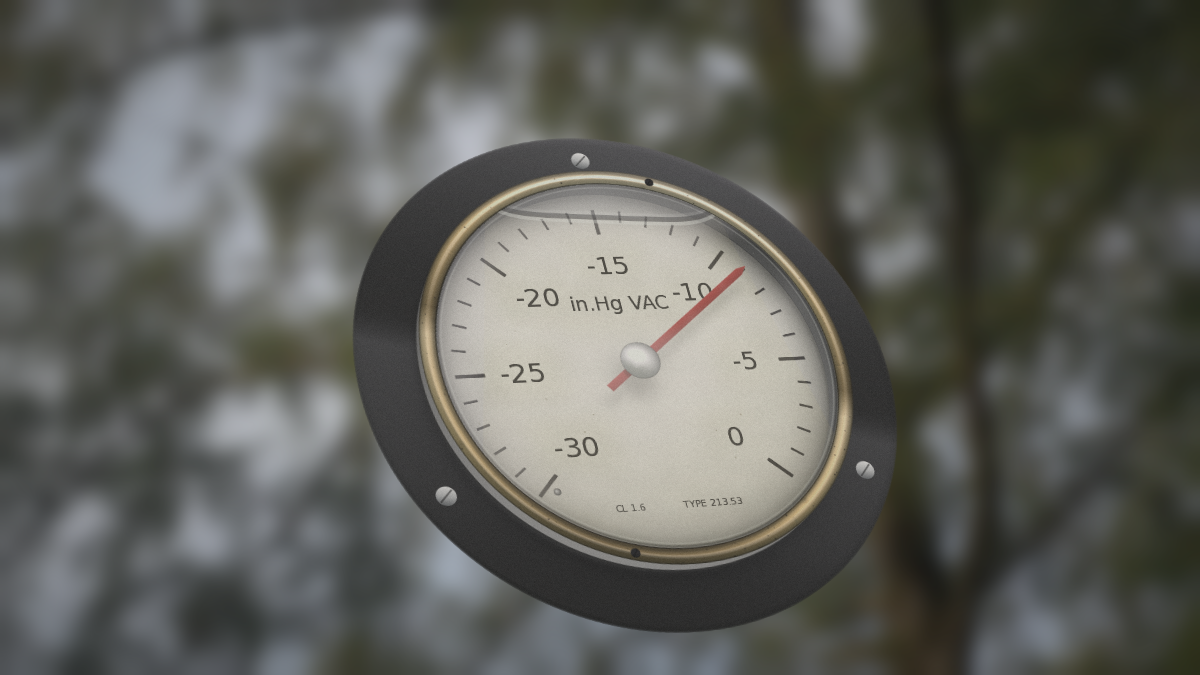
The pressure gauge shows -9,inHg
